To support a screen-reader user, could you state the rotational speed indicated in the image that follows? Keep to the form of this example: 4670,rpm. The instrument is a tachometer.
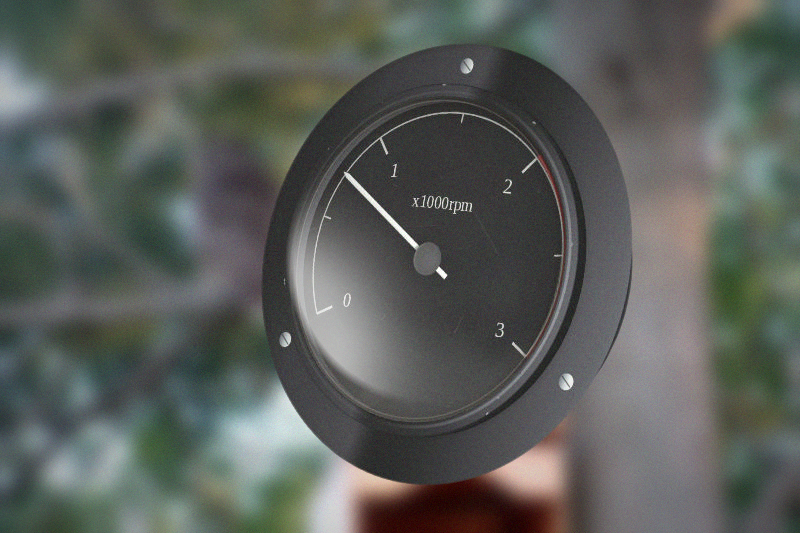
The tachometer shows 750,rpm
